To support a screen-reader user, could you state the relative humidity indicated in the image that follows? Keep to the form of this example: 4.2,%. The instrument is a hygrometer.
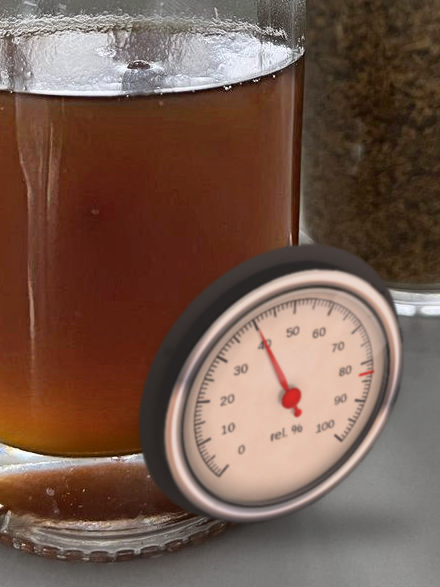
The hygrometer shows 40,%
